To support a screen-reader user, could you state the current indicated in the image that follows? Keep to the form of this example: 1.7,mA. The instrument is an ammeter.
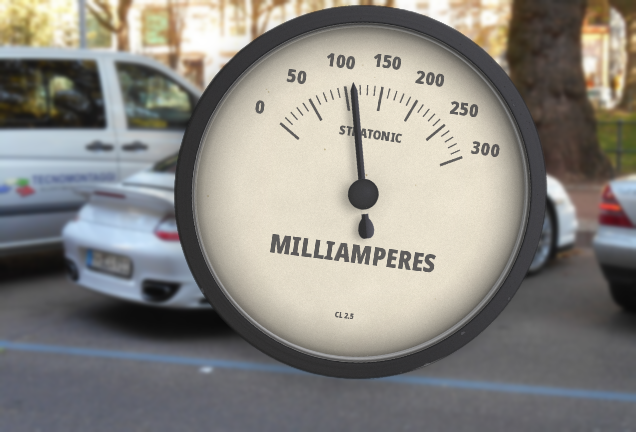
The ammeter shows 110,mA
